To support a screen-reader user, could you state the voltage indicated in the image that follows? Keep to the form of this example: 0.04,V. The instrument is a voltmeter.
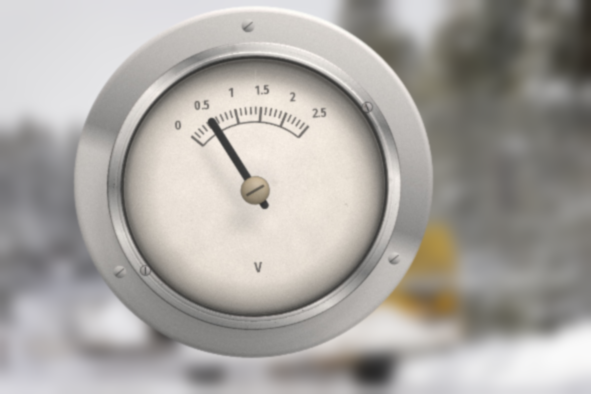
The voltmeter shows 0.5,V
